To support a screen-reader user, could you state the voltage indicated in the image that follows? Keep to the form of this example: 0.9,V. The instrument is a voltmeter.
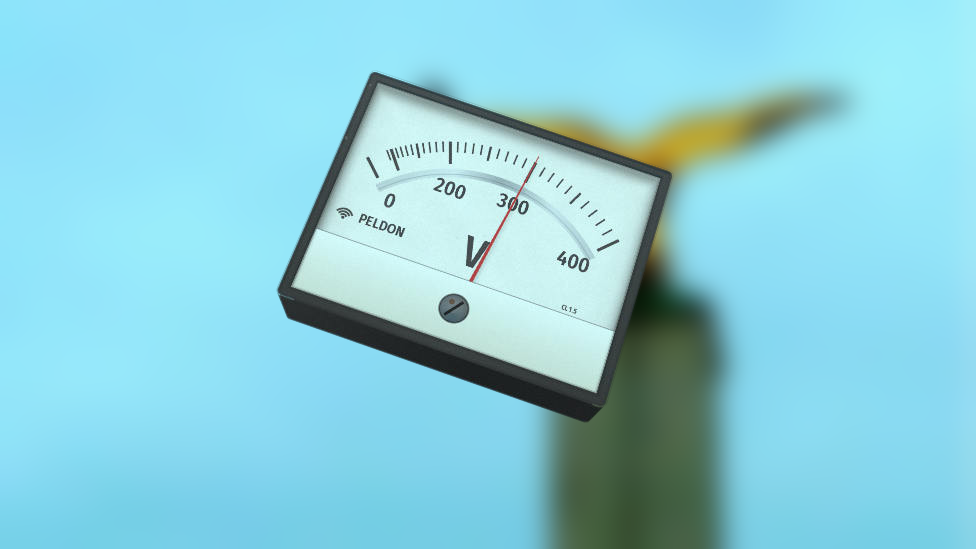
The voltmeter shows 300,V
